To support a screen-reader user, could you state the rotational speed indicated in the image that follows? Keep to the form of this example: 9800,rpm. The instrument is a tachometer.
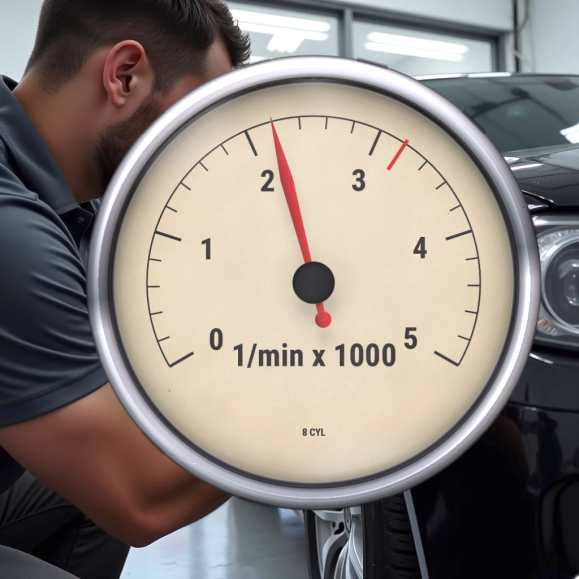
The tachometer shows 2200,rpm
